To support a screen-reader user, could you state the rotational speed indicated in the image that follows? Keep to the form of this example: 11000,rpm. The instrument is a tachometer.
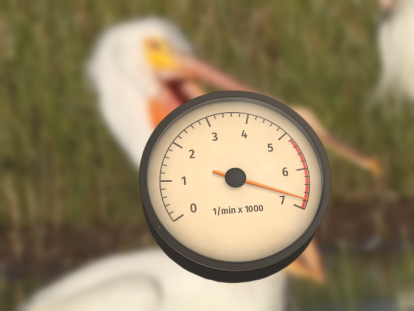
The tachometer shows 6800,rpm
